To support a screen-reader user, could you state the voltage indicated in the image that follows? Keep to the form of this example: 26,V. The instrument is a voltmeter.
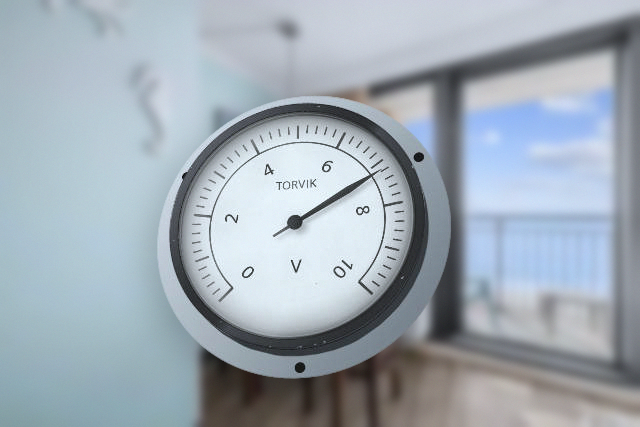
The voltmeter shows 7.2,V
